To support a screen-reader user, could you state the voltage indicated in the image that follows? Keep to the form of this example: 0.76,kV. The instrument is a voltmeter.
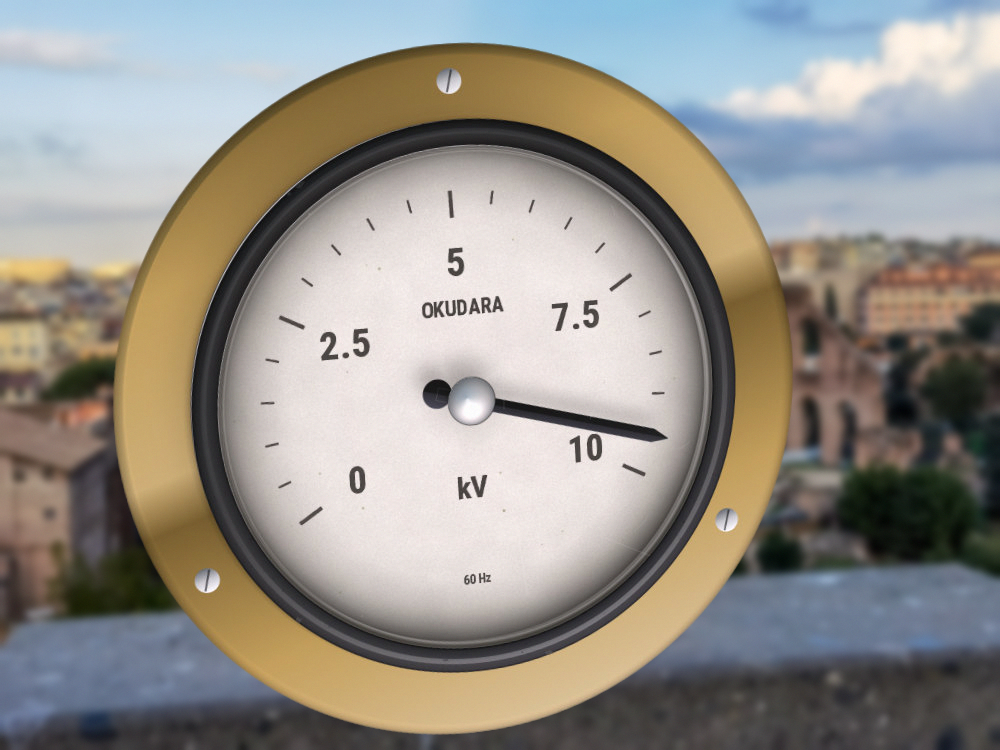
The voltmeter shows 9.5,kV
